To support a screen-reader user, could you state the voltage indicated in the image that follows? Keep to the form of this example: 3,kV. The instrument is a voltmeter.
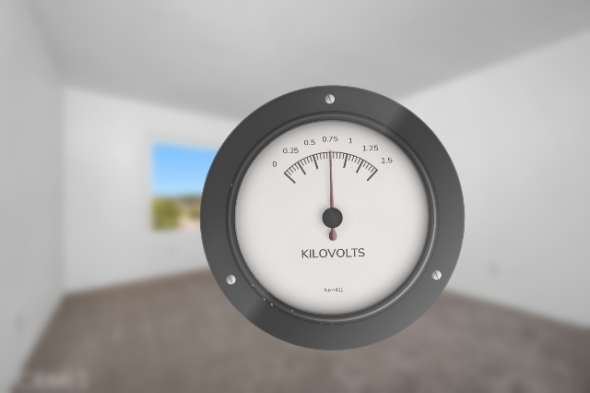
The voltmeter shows 0.75,kV
